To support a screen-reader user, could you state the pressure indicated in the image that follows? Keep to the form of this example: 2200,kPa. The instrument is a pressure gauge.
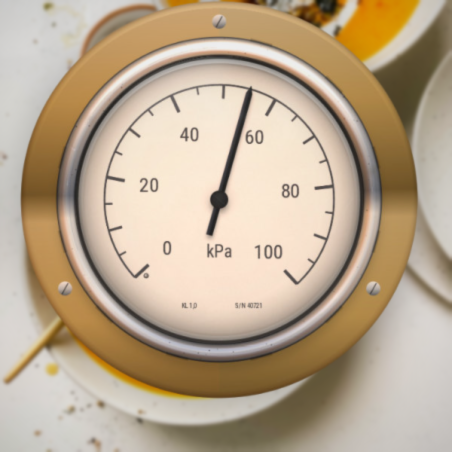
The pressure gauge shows 55,kPa
